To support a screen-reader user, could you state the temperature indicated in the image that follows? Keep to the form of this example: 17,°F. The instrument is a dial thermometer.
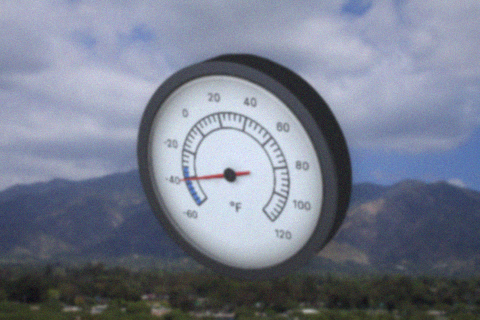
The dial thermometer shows -40,°F
